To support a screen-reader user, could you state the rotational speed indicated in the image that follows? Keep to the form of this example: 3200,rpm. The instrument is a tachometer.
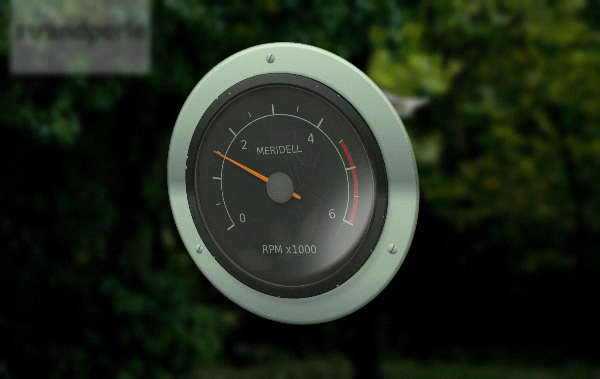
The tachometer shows 1500,rpm
